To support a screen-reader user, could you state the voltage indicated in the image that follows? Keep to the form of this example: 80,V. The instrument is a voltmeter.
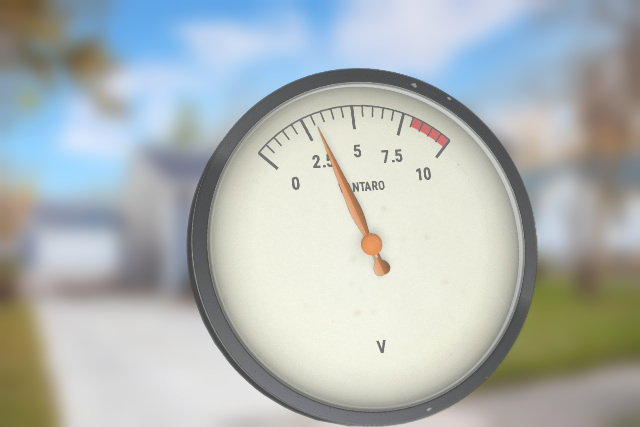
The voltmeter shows 3,V
